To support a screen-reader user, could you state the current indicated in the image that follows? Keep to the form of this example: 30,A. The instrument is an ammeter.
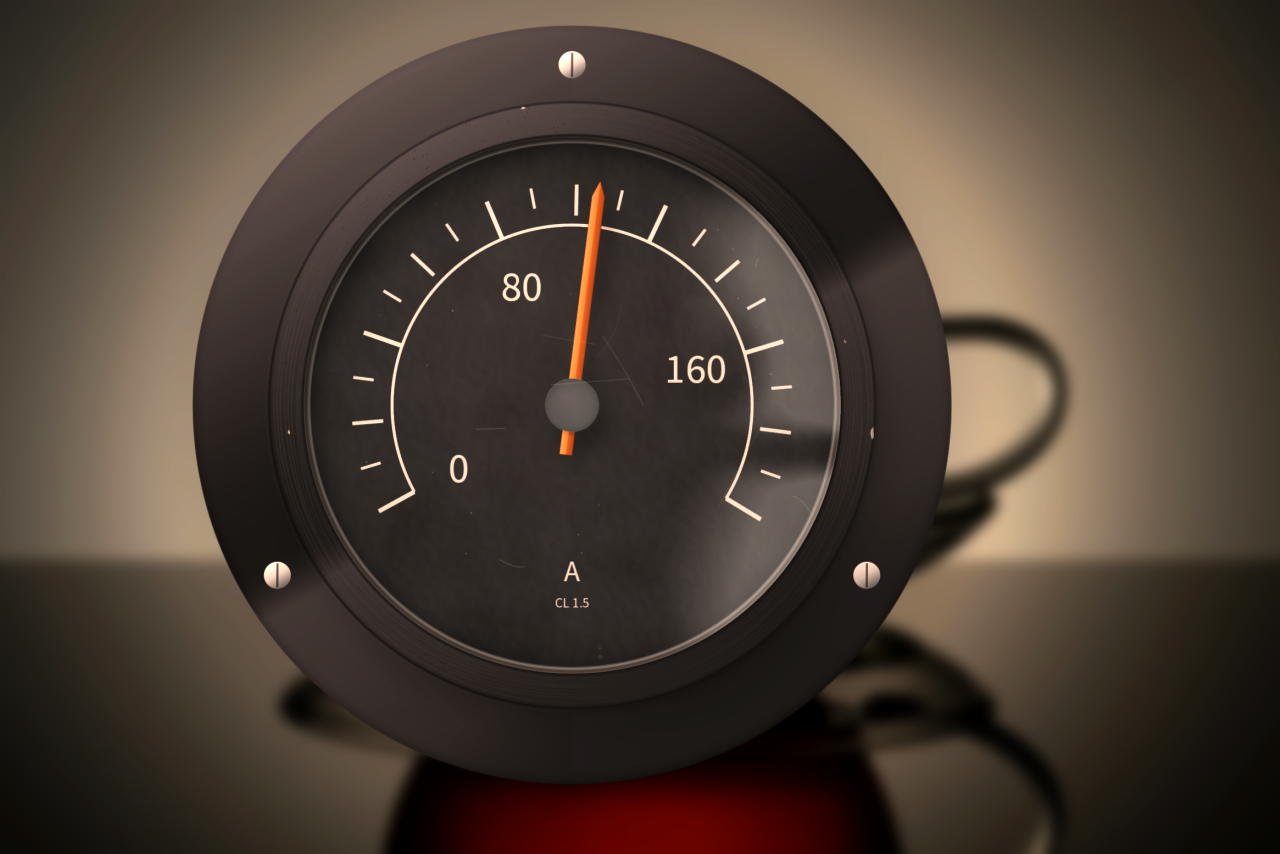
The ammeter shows 105,A
